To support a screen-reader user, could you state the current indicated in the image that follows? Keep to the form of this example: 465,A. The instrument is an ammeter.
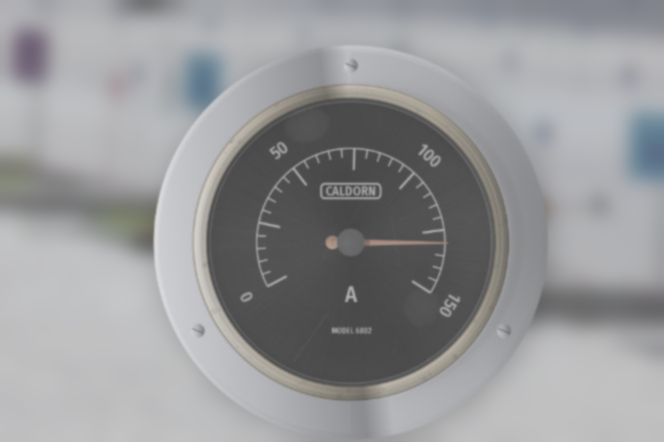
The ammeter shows 130,A
